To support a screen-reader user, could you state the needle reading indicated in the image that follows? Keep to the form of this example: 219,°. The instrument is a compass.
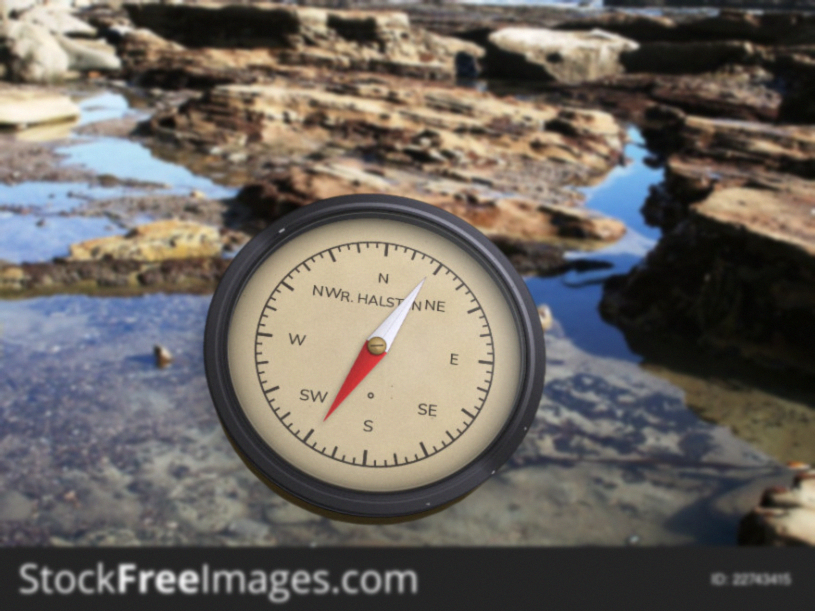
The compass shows 207.5,°
